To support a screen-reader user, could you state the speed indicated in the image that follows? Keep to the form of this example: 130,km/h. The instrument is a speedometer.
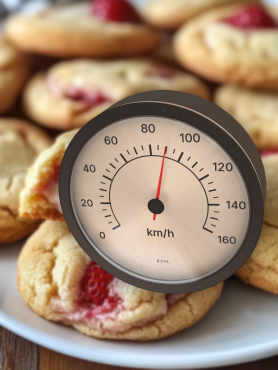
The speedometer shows 90,km/h
